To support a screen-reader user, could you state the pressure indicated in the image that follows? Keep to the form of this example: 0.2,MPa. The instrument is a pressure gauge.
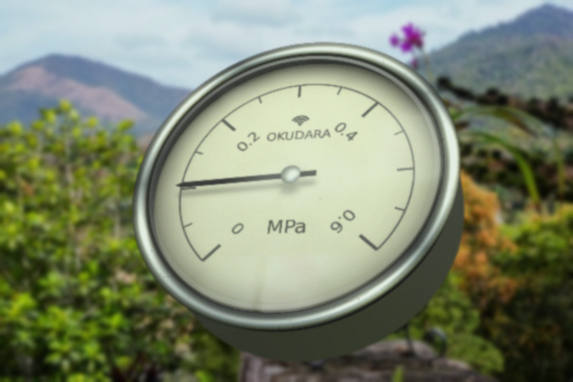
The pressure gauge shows 0.1,MPa
